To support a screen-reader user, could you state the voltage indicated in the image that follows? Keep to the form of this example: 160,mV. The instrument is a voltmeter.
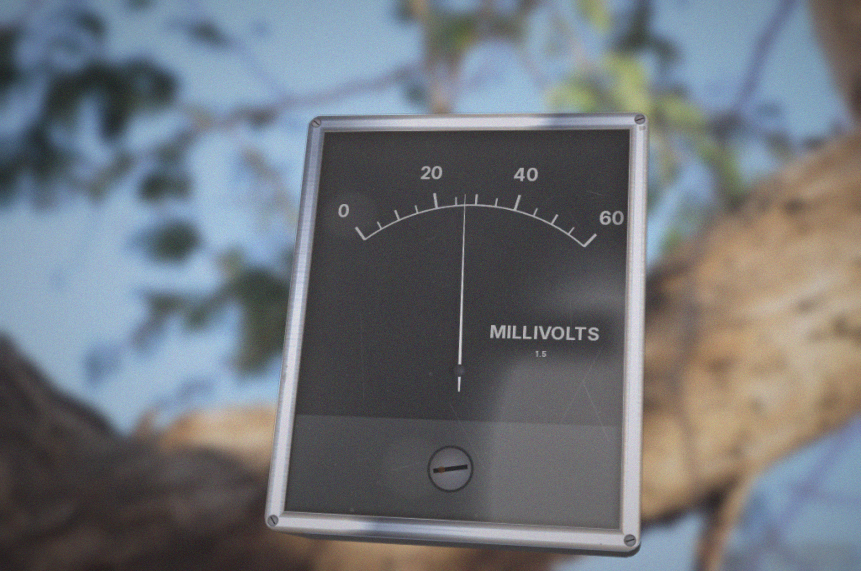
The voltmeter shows 27.5,mV
